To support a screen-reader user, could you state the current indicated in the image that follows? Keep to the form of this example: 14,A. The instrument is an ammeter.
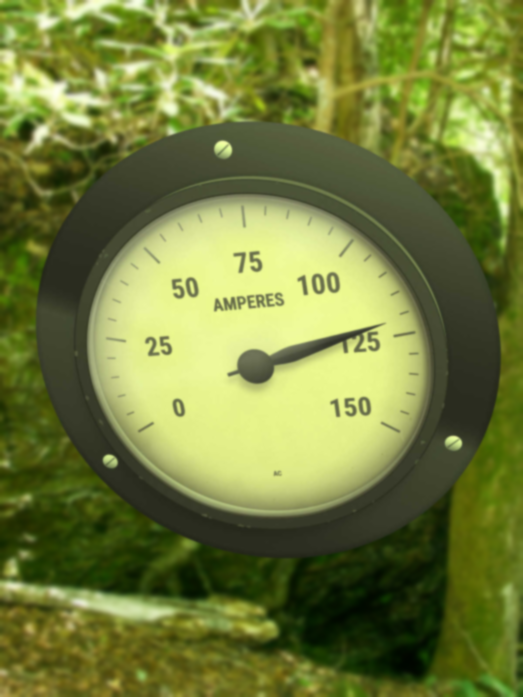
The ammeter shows 120,A
